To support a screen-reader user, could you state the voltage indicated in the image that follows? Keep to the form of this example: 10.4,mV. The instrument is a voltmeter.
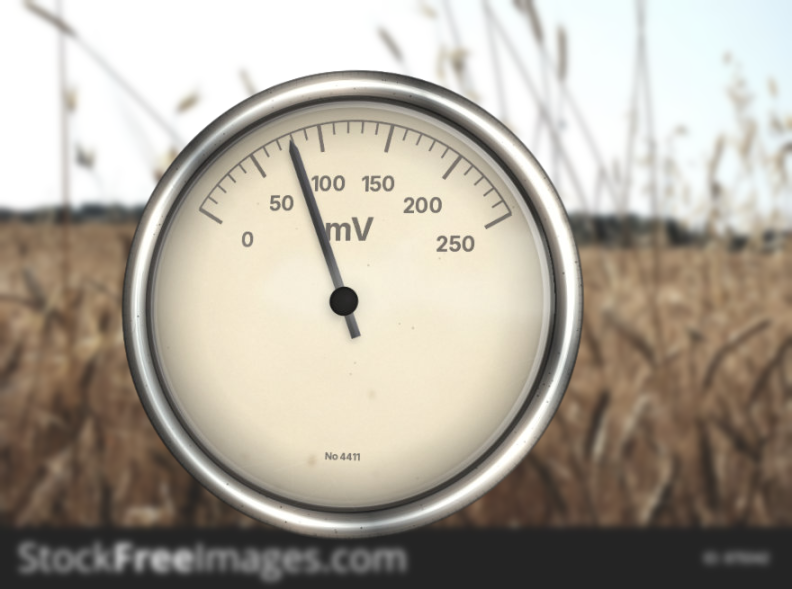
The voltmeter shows 80,mV
